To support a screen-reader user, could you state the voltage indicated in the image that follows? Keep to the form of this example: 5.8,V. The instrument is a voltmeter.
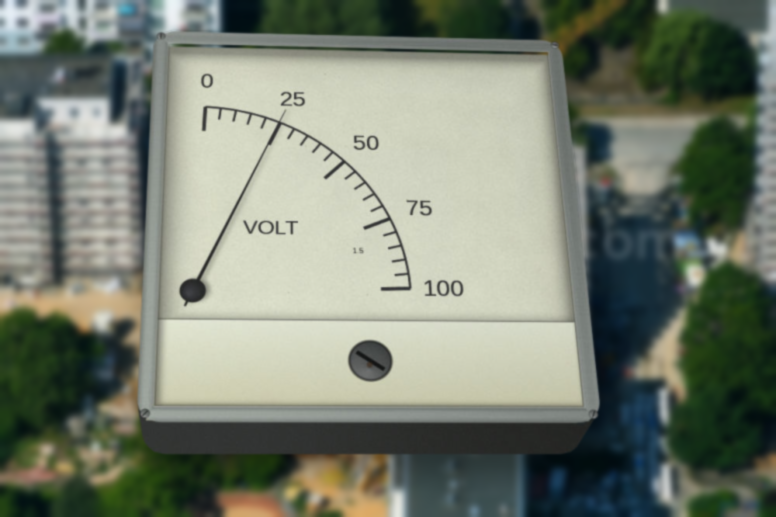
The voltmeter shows 25,V
